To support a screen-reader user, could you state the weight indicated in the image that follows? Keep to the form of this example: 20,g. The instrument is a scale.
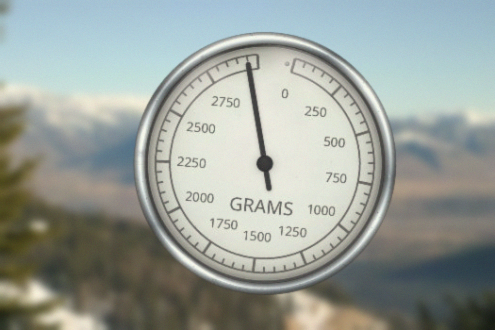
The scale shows 2950,g
